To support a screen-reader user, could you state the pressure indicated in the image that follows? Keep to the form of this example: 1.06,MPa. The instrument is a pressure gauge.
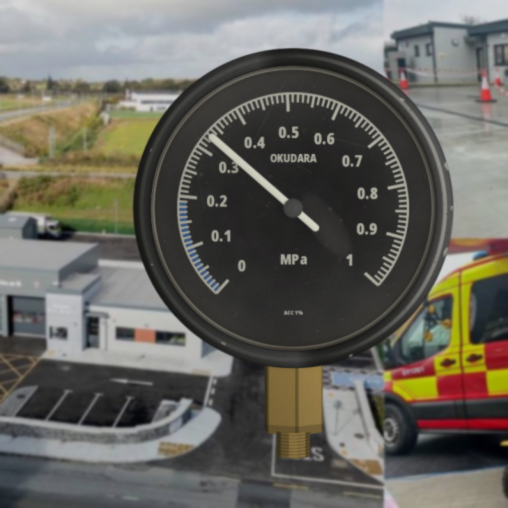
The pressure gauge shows 0.33,MPa
